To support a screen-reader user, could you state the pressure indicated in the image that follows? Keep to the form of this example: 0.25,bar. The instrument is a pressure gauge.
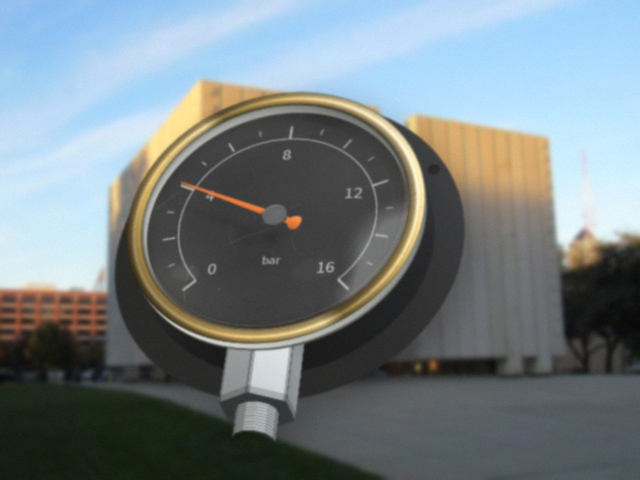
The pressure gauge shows 4,bar
